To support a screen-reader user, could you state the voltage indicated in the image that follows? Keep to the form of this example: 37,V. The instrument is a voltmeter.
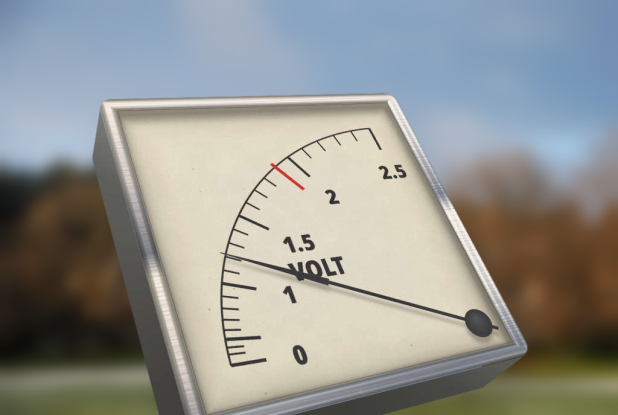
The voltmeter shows 1.2,V
